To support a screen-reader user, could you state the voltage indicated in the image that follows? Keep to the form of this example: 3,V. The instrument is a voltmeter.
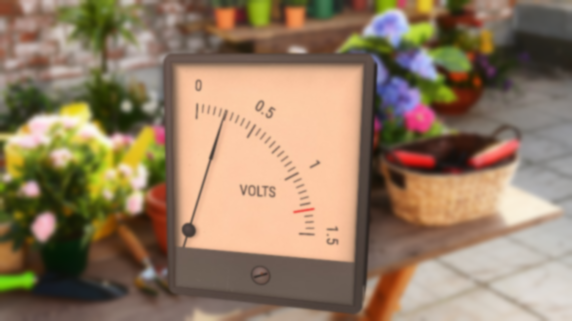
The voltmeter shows 0.25,V
